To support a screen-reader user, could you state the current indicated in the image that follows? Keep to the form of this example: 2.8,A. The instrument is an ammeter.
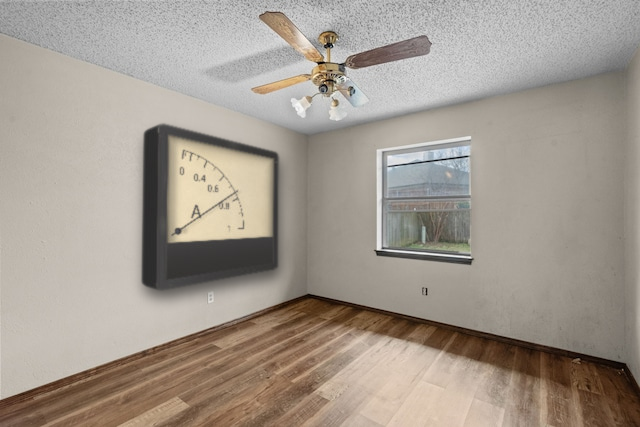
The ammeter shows 0.75,A
